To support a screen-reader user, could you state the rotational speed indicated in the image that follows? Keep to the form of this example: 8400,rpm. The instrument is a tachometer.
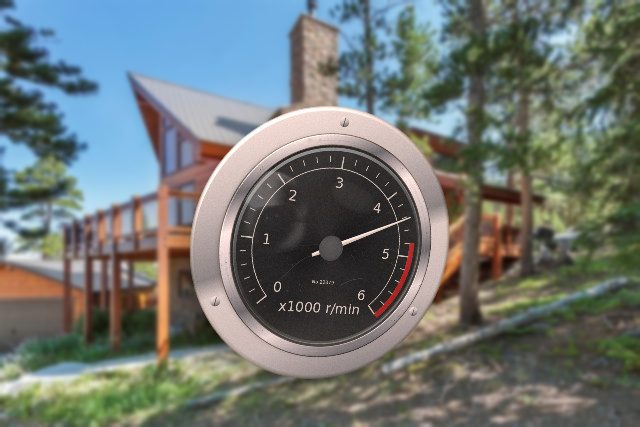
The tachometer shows 4400,rpm
